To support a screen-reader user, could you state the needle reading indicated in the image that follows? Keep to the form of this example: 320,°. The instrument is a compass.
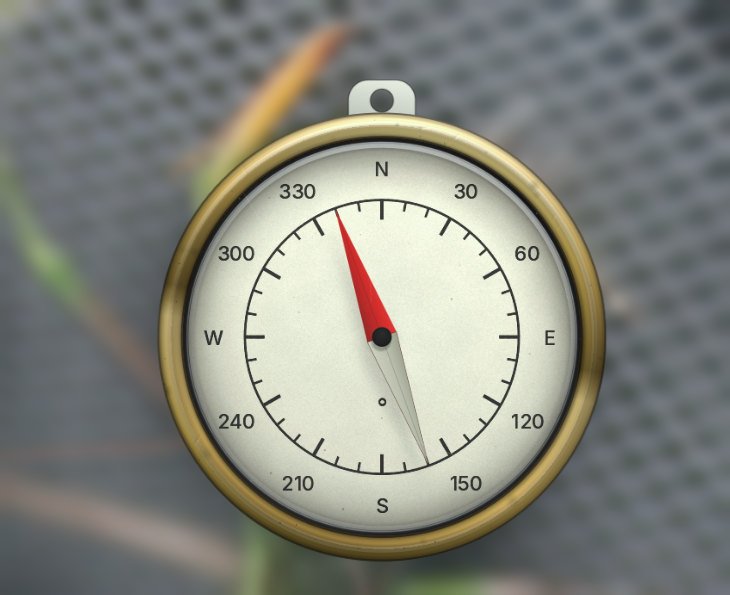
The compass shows 340,°
